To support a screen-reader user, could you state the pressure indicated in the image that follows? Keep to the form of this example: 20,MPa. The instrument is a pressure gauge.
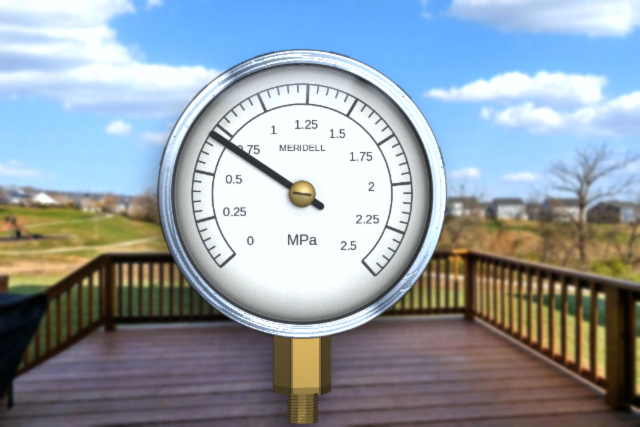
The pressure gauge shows 0.7,MPa
